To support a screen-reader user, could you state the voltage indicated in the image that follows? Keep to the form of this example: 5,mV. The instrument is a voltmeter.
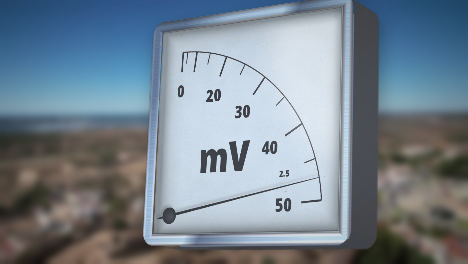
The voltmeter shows 47.5,mV
